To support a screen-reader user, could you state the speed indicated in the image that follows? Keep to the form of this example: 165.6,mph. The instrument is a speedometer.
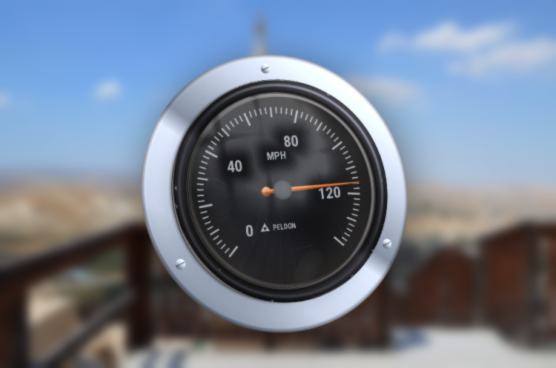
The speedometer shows 116,mph
